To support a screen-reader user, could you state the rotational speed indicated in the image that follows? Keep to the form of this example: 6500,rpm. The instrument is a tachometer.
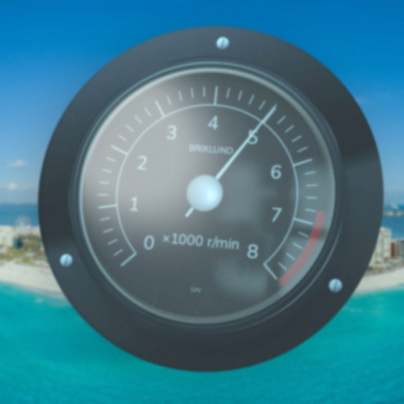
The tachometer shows 5000,rpm
